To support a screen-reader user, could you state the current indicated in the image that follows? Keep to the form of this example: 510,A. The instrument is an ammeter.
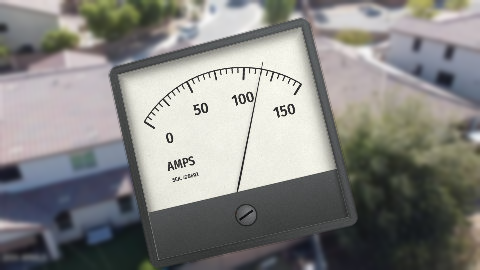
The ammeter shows 115,A
